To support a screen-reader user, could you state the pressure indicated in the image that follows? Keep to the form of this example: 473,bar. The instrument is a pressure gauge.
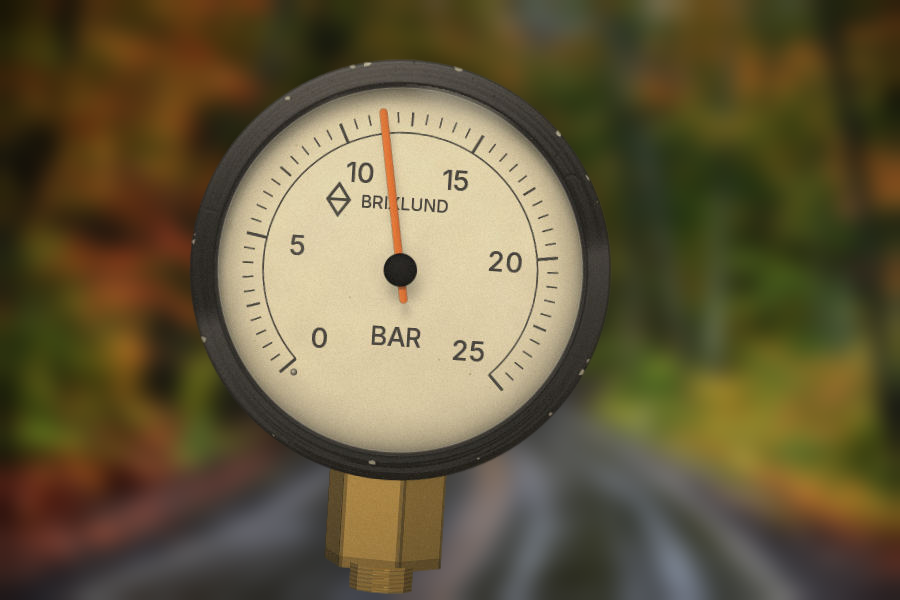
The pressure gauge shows 11.5,bar
